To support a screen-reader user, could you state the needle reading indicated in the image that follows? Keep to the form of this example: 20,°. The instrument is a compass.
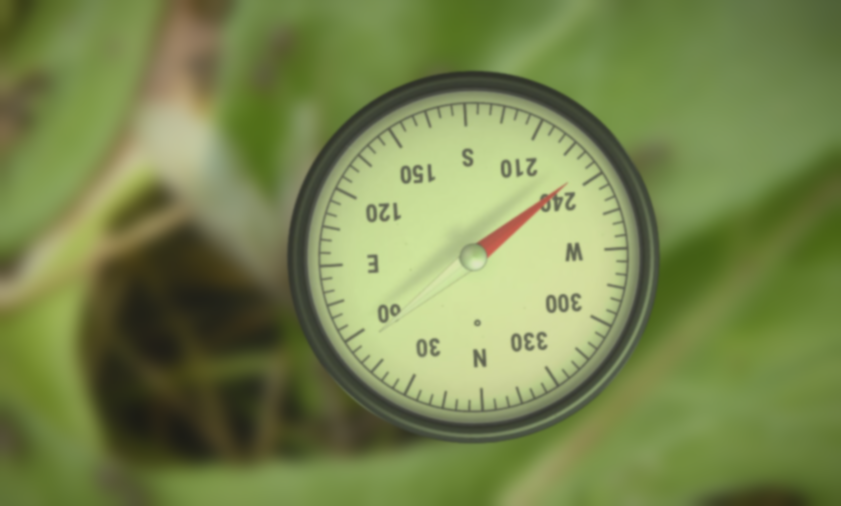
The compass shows 235,°
